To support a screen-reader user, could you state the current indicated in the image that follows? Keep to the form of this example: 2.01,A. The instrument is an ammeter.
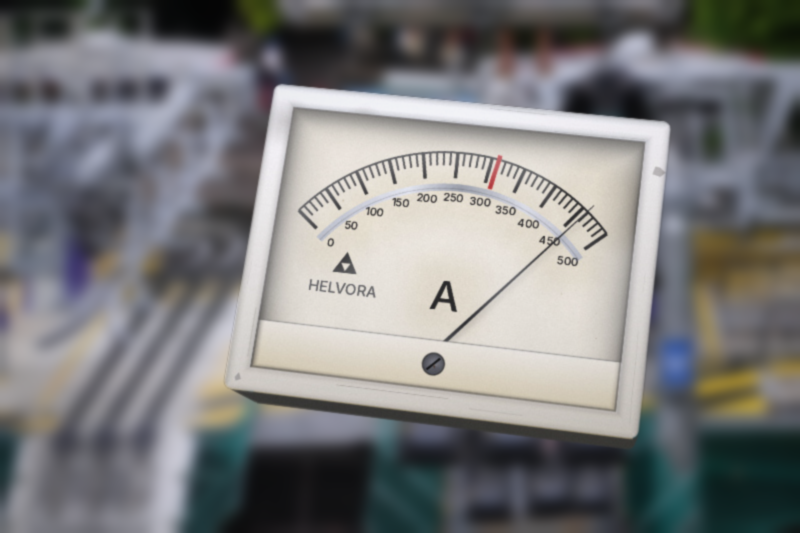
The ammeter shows 460,A
